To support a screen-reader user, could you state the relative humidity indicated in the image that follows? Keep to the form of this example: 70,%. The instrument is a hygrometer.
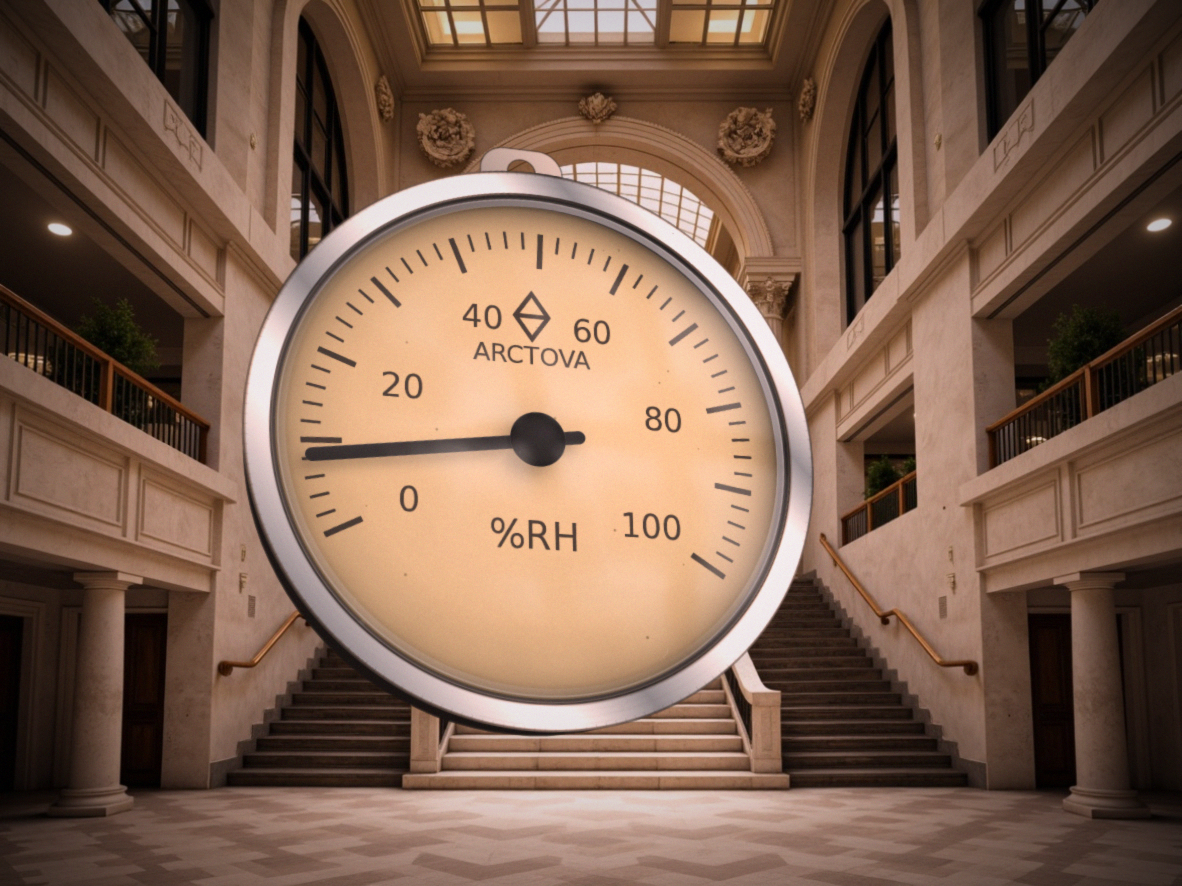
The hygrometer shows 8,%
